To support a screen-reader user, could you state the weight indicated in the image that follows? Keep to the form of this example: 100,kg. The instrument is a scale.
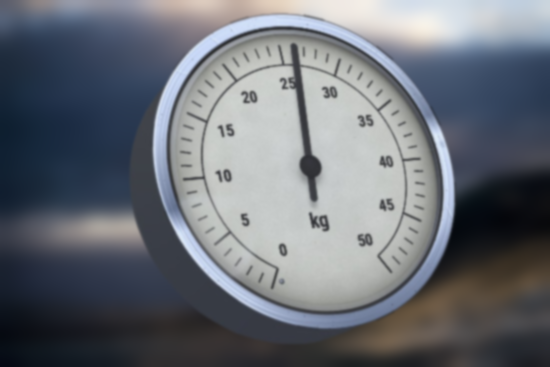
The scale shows 26,kg
